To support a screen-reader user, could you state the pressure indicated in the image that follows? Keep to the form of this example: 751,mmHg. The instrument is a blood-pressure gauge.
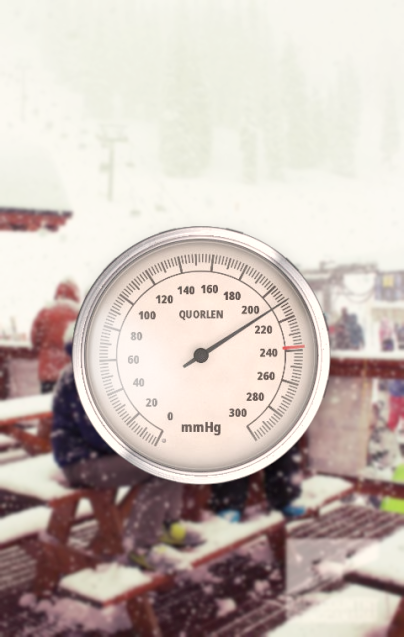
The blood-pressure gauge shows 210,mmHg
